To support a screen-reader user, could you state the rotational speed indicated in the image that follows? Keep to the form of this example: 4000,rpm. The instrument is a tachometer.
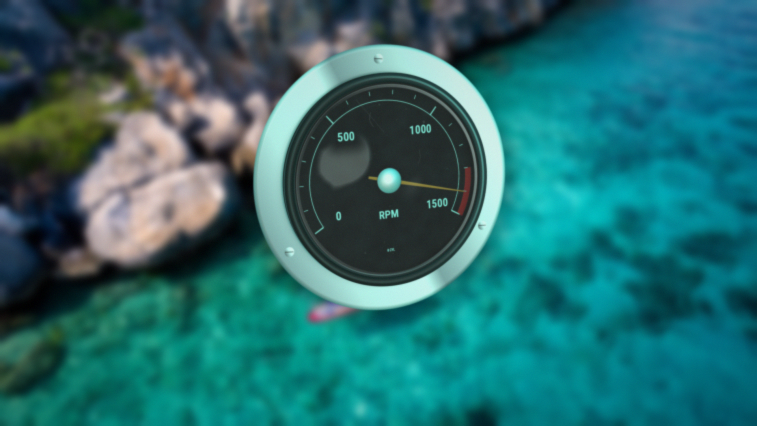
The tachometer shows 1400,rpm
